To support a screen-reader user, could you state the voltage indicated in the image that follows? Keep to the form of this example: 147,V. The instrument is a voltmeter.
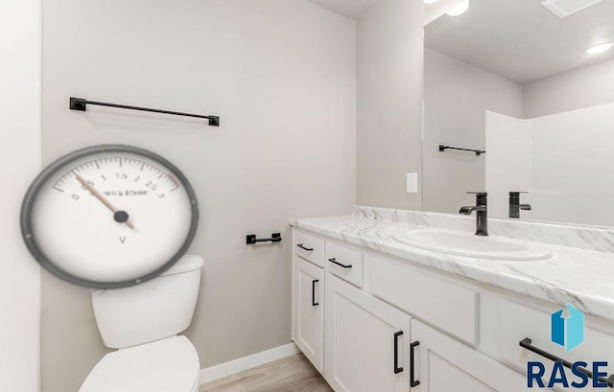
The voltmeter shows 0.5,V
